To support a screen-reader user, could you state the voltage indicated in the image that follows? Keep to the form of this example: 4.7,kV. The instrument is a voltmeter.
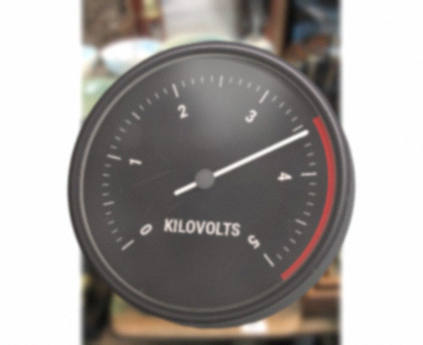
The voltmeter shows 3.6,kV
